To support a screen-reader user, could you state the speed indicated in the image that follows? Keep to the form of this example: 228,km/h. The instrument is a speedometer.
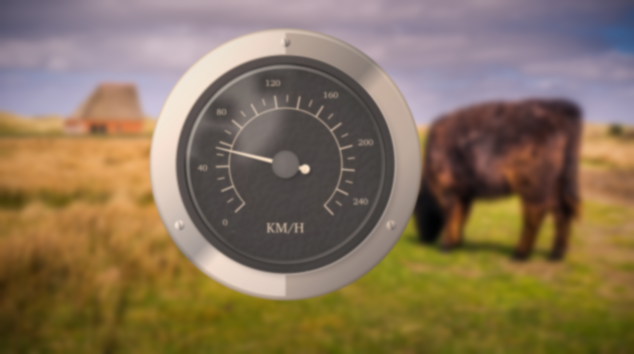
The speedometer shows 55,km/h
